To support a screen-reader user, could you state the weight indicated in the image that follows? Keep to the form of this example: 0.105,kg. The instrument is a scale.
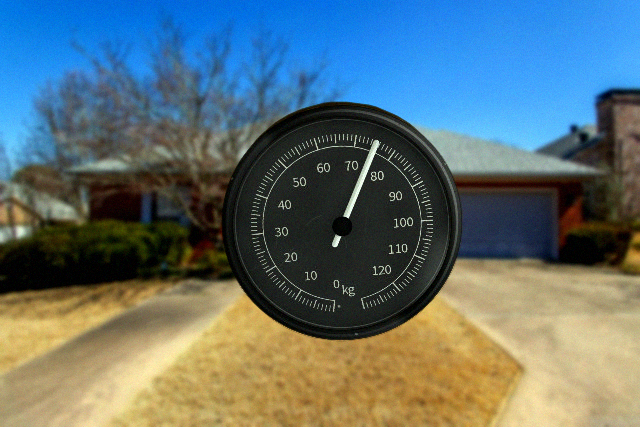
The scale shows 75,kg
